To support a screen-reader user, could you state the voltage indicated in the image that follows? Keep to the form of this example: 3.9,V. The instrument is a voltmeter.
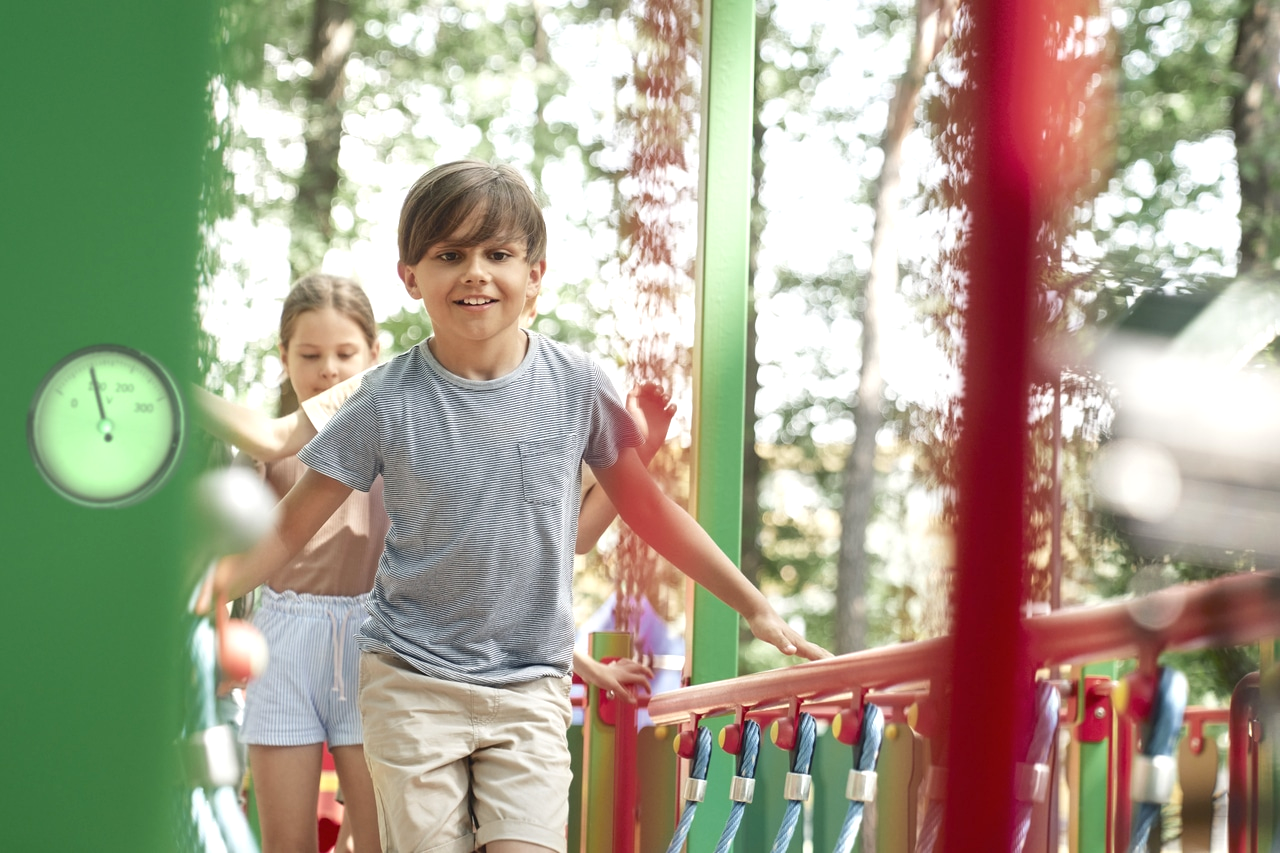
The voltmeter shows 100,V
